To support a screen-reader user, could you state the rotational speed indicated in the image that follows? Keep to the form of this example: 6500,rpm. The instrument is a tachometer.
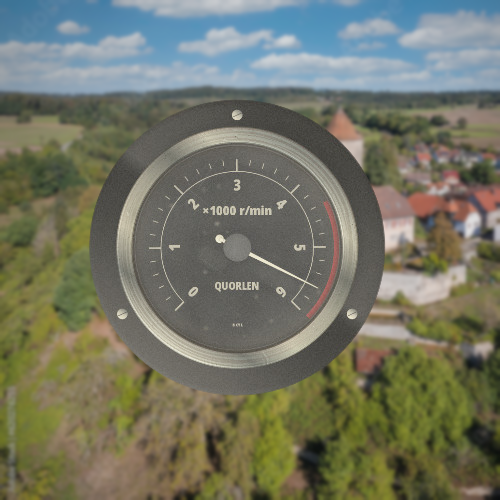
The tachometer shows 5600,rpm
